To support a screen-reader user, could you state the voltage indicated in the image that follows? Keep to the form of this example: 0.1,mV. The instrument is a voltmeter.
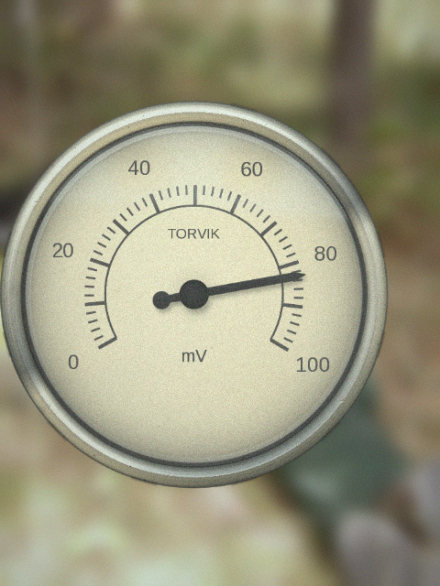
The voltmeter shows 83,mV
